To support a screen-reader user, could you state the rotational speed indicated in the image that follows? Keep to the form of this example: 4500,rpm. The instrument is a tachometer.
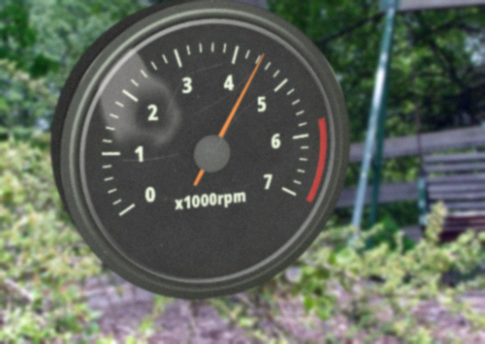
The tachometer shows 4400,rpm
